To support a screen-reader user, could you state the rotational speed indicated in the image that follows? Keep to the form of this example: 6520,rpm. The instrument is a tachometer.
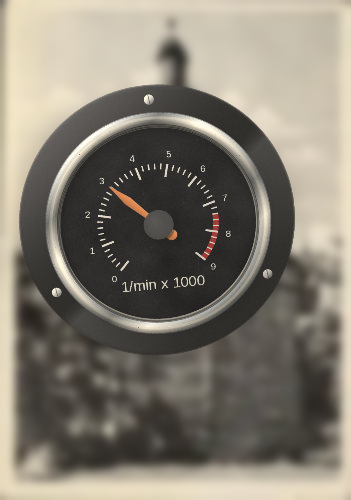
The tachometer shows 3000,rpm
